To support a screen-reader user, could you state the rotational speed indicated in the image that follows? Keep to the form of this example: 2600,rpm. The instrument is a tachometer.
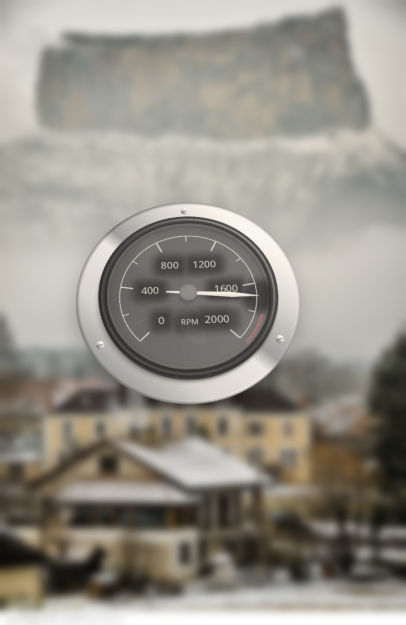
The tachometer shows 1700,rpm
